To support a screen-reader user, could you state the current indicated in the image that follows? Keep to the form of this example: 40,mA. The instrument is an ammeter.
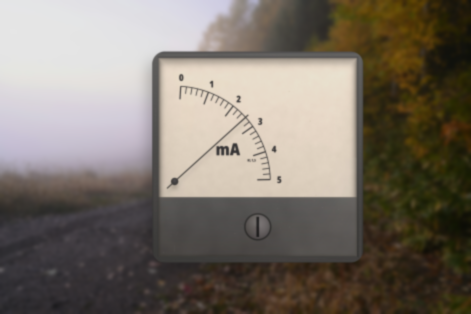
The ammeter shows 2.6,mA
